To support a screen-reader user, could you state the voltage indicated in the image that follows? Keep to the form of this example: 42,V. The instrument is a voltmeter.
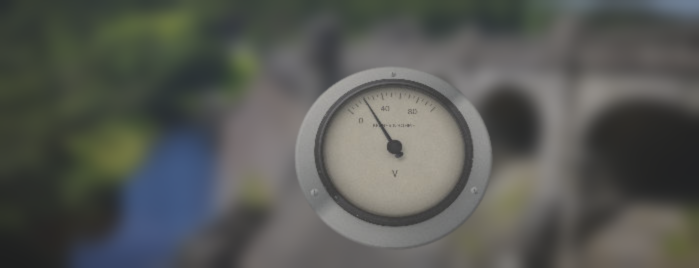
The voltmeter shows 20,V
